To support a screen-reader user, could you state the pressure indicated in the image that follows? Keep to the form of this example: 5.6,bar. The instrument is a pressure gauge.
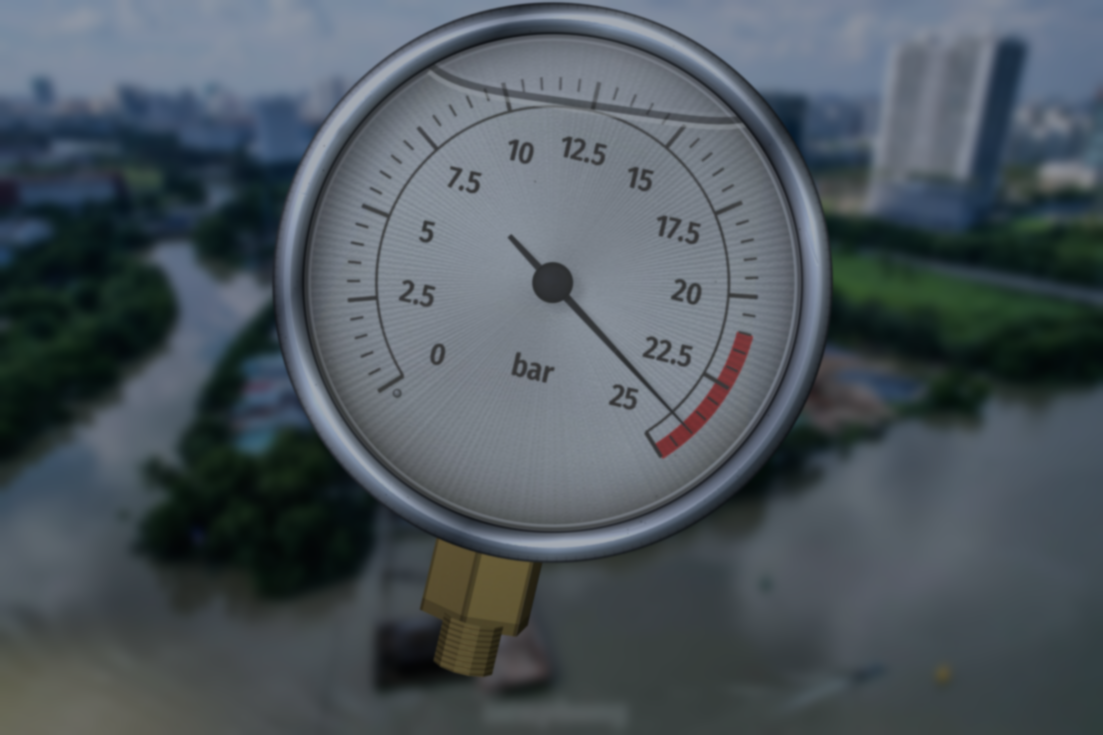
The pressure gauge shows 24,bar
